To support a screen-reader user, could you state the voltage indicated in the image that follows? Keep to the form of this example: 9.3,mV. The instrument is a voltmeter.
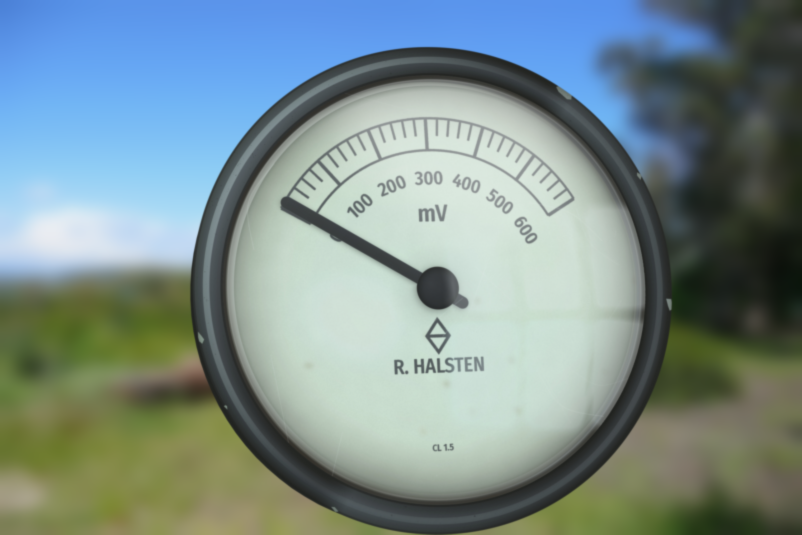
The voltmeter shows 10,mV
